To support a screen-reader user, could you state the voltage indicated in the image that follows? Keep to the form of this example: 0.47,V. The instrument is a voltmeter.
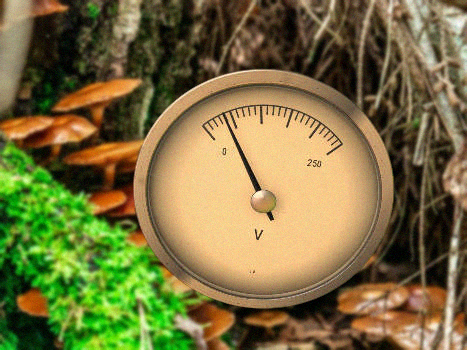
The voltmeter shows 40,V
